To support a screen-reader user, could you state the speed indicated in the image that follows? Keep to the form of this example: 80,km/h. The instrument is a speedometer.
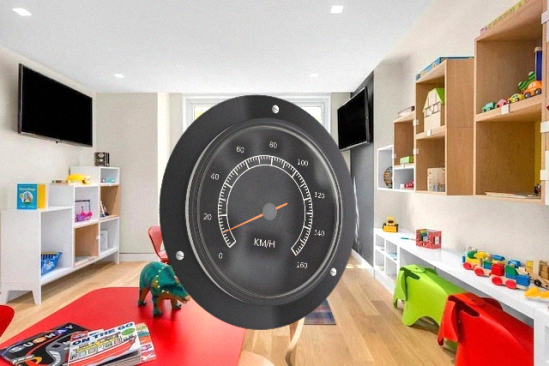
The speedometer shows 10,km/h
